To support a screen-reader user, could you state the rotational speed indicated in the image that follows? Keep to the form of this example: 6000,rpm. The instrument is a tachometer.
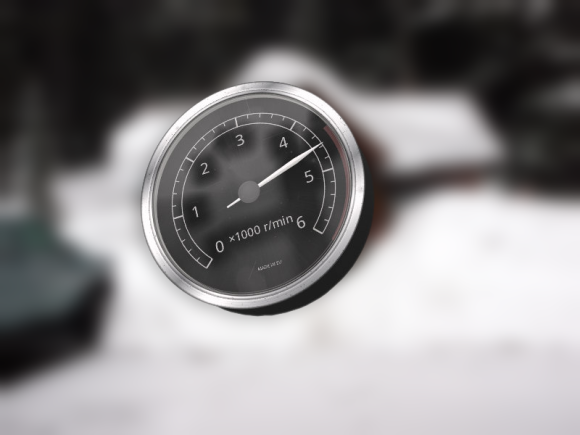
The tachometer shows 4600,rpm
